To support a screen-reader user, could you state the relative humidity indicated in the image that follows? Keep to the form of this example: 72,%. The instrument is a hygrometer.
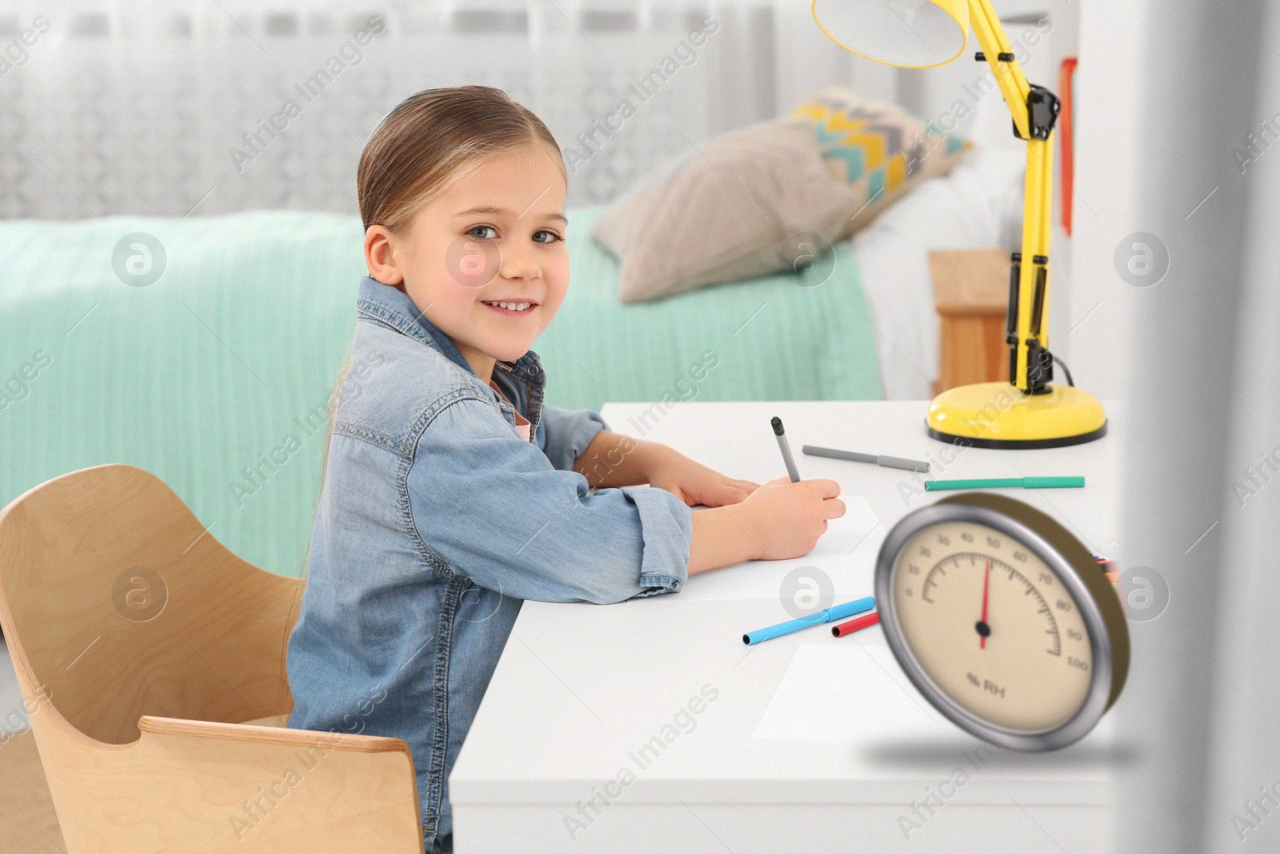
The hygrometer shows 50,%
